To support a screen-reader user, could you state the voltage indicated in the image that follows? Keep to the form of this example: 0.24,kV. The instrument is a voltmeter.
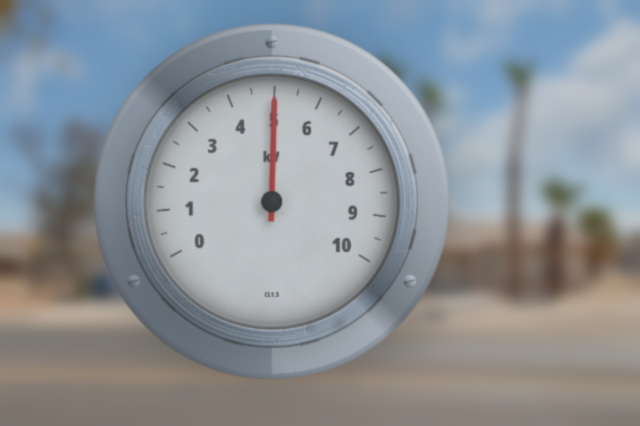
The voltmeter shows 5,kV
